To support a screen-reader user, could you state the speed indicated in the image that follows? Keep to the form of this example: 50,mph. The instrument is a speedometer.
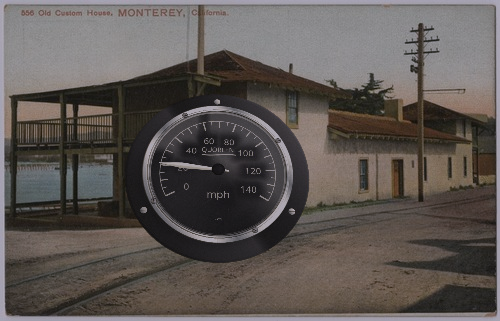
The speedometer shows 20,mph
